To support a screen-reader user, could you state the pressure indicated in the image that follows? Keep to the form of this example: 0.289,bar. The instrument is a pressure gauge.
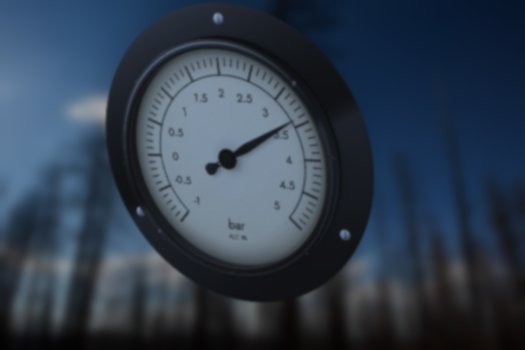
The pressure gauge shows 3.4,bar
